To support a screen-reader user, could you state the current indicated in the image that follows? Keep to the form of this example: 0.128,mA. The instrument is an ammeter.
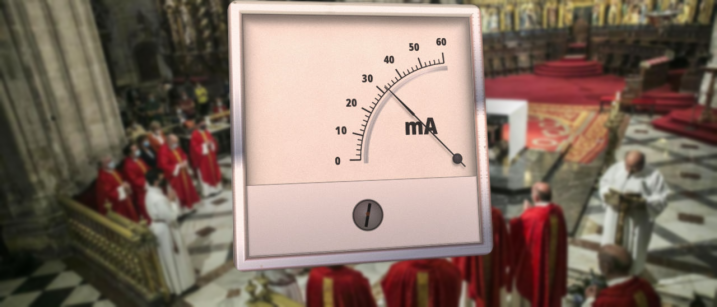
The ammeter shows 32,mA
